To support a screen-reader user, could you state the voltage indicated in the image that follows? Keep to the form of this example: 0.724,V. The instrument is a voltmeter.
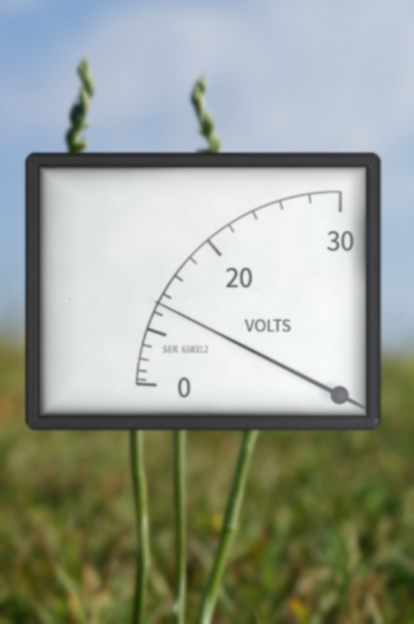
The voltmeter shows 13,V
